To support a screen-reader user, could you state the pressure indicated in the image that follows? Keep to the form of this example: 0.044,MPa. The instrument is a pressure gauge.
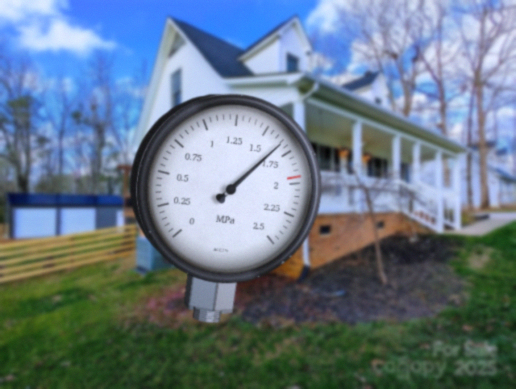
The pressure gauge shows 1.65,MPa
